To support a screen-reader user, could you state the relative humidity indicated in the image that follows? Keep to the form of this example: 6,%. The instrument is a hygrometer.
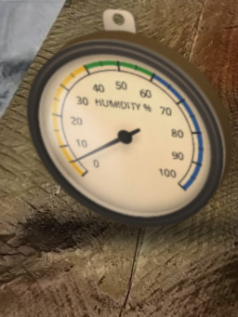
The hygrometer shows 5,%
